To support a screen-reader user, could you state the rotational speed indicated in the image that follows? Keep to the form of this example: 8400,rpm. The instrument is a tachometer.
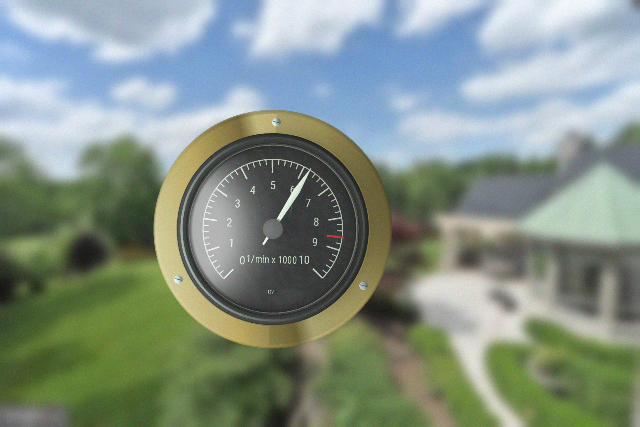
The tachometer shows 6200,rpm
